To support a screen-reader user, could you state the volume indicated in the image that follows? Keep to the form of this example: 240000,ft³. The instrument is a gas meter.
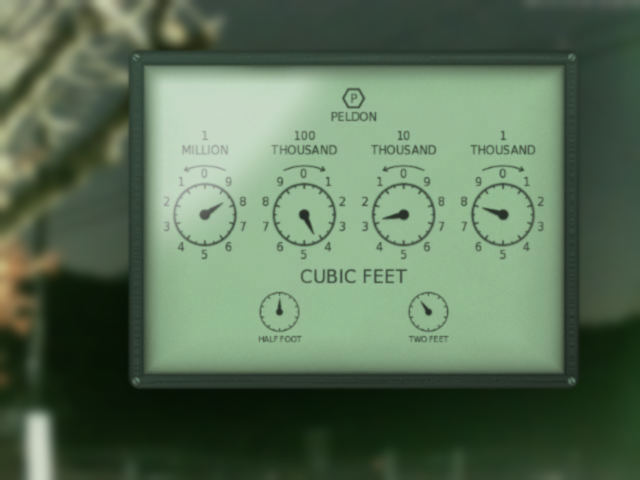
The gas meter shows 842800,ft³
